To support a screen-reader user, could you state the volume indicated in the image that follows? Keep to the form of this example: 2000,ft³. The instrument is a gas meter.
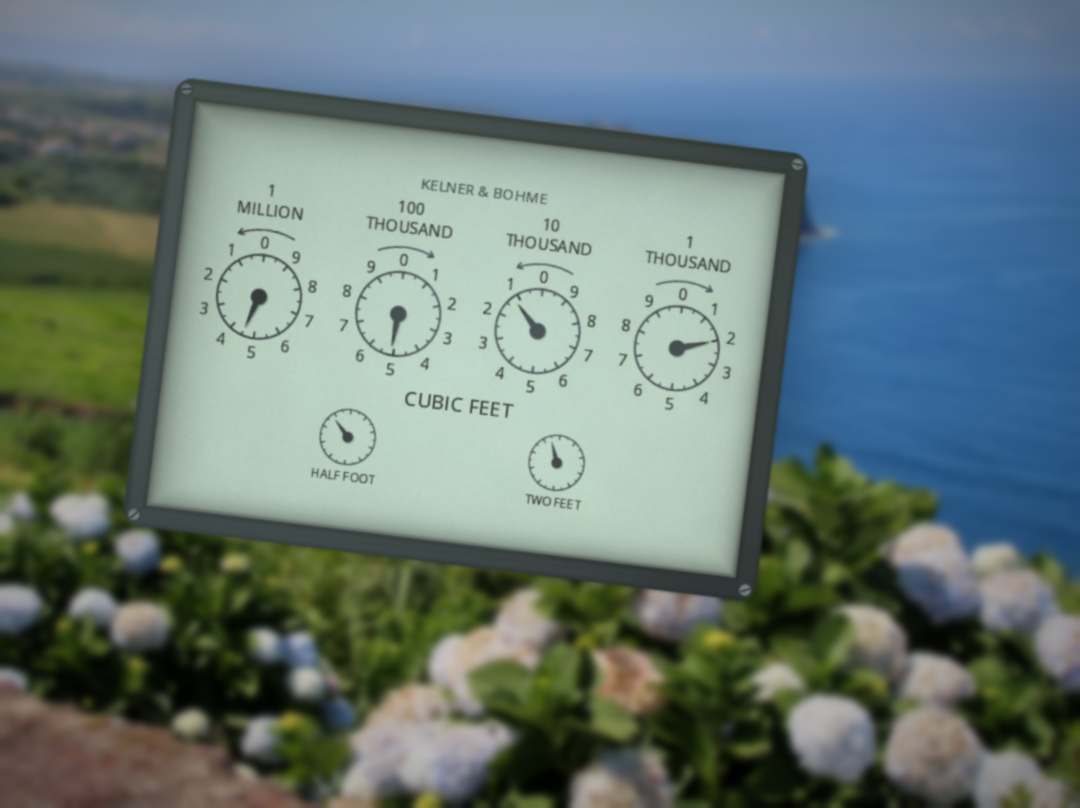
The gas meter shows 451200,ft³
